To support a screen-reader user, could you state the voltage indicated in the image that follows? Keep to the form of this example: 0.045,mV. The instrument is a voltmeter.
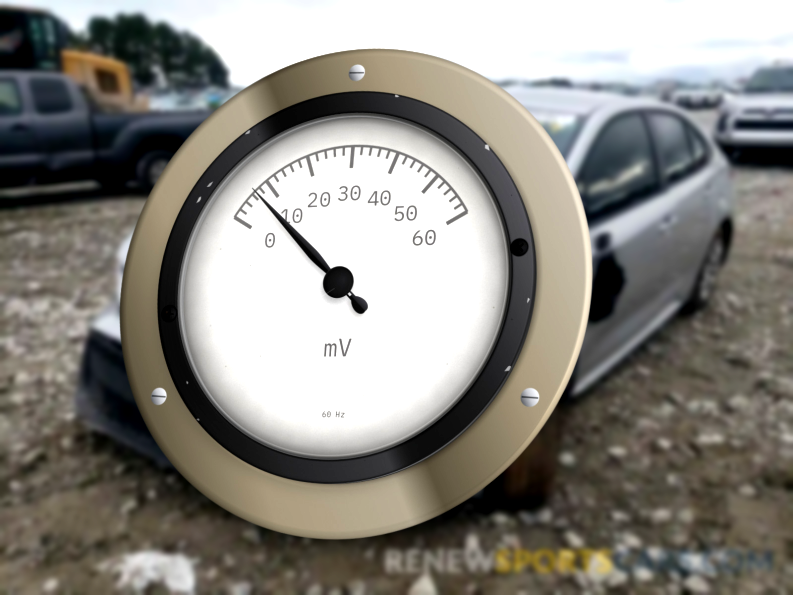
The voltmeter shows 7,mV
